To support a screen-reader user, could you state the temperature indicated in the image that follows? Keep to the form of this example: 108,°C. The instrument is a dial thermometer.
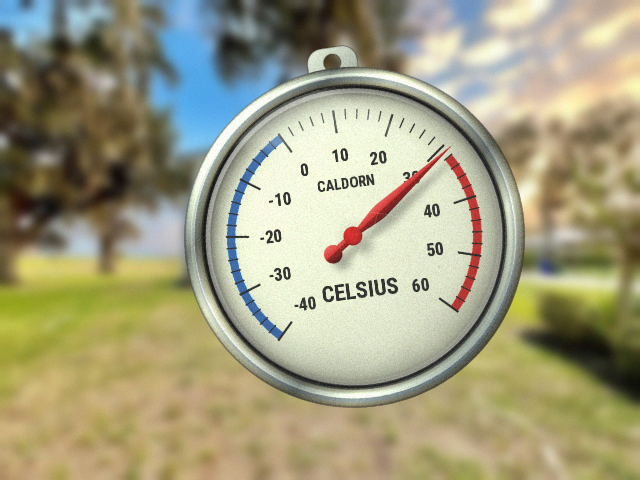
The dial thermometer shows 31,°C
